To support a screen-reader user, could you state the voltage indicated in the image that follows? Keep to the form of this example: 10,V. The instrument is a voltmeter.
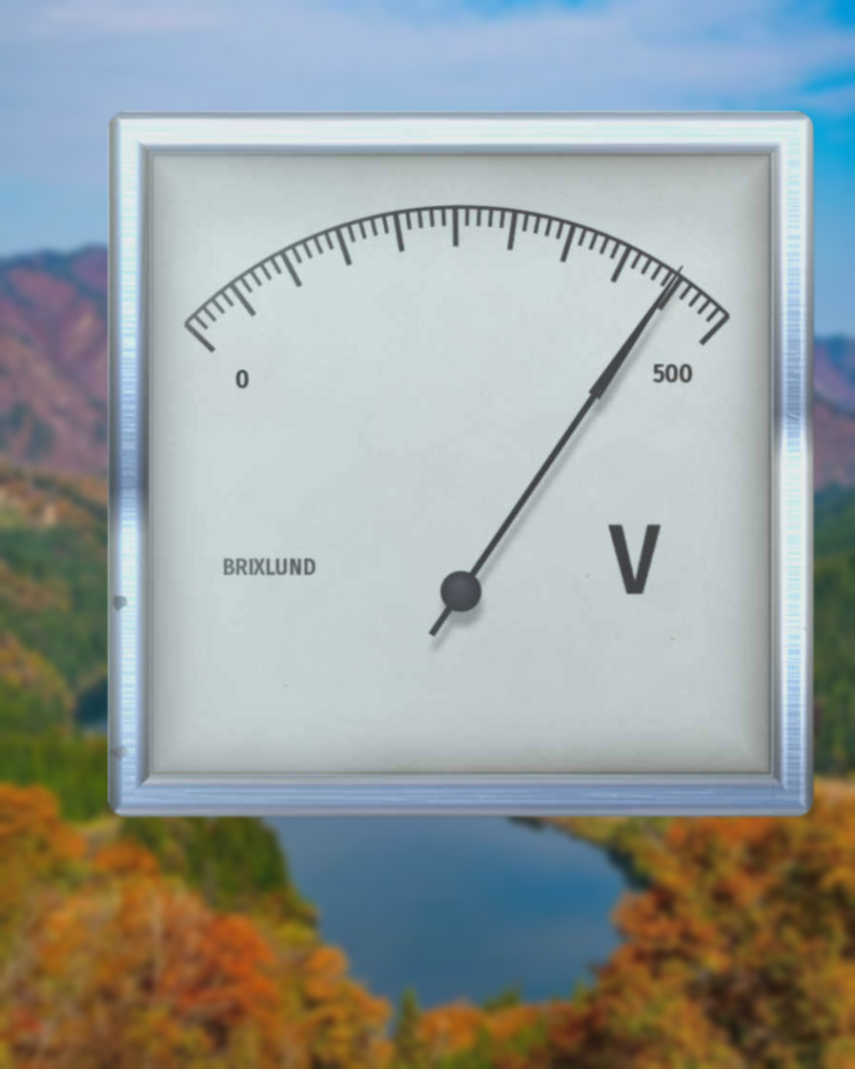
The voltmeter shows 445,V
